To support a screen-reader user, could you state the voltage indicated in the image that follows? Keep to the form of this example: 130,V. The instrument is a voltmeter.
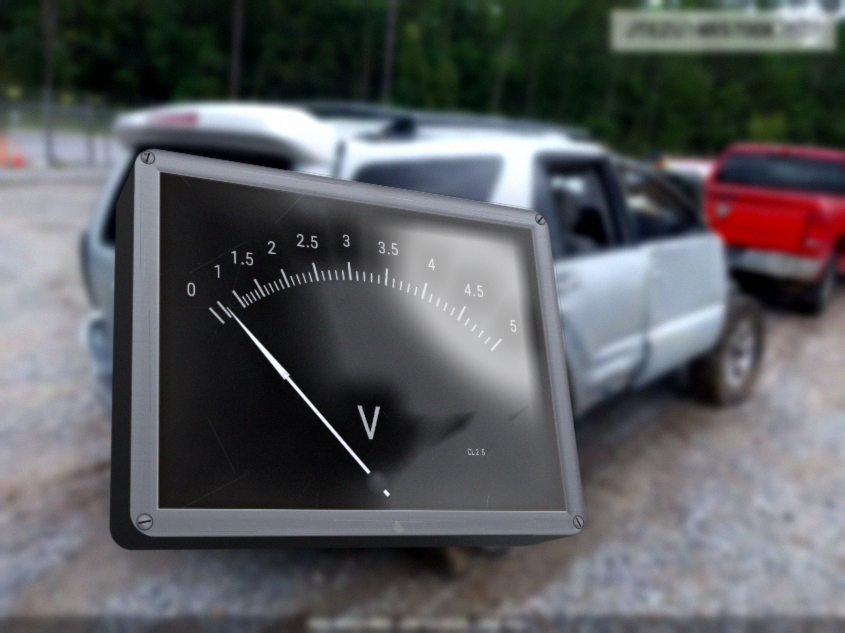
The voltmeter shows 0.5,V
